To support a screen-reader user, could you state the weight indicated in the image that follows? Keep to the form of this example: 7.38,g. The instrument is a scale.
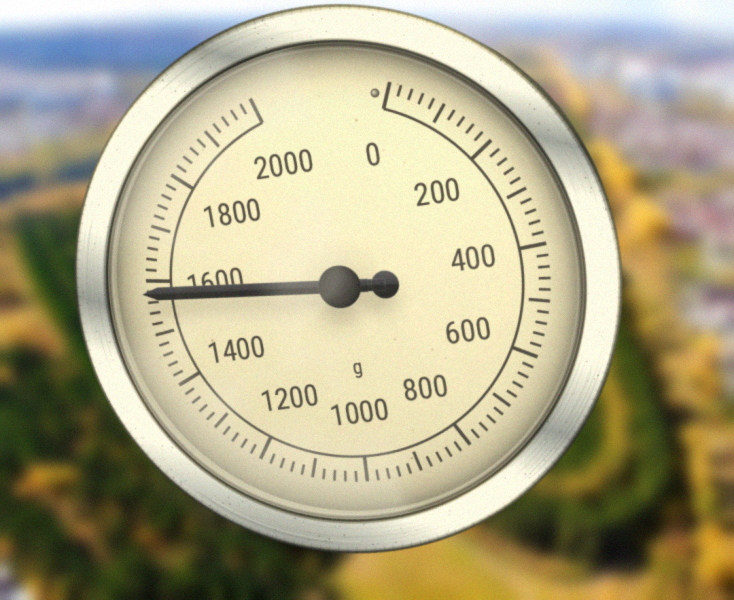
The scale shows 1580,g
